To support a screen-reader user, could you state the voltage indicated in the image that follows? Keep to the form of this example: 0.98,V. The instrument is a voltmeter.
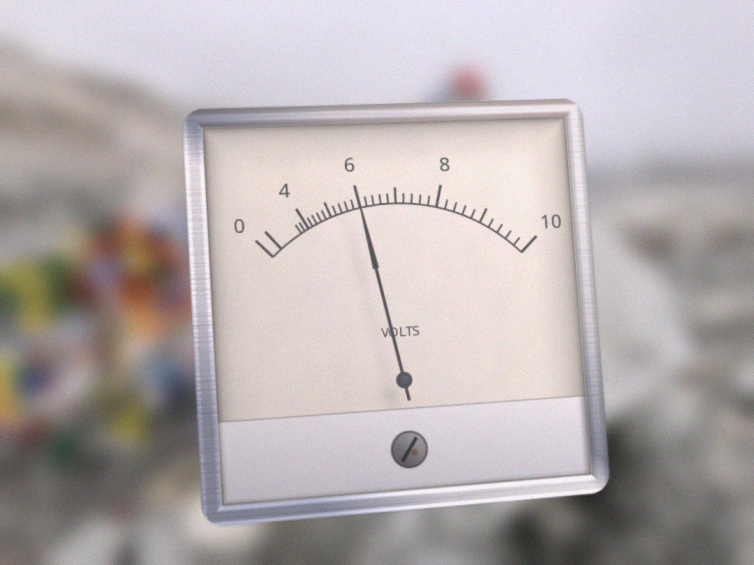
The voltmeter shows 6,V
